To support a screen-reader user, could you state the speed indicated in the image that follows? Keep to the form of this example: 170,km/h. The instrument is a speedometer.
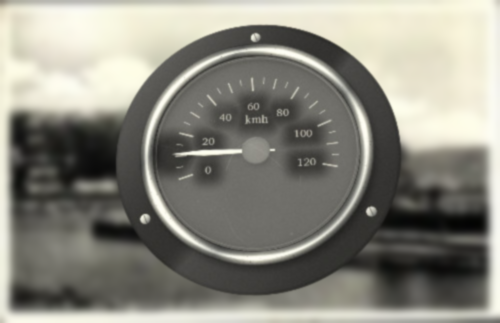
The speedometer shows 10,km/h
